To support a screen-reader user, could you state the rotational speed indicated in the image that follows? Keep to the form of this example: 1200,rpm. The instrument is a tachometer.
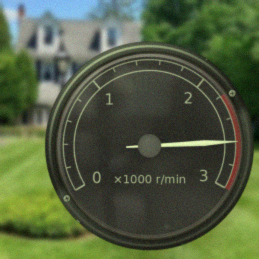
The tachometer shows 2600,rpm
